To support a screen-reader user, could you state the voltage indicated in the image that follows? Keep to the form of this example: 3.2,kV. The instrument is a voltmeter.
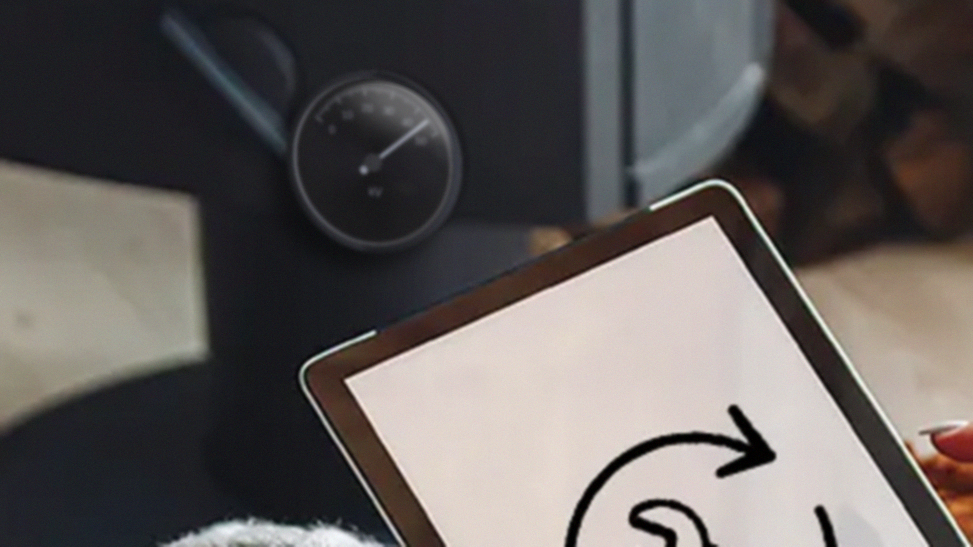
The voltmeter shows 45,kV
